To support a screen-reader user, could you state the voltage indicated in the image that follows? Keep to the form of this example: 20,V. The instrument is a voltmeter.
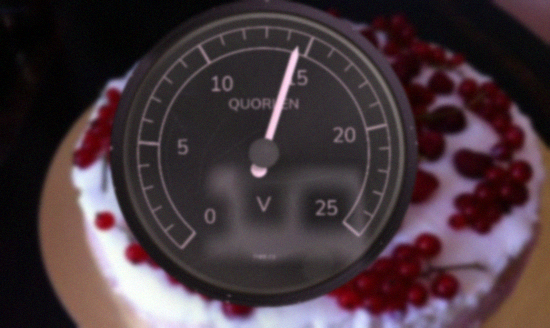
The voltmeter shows 14.5,V
